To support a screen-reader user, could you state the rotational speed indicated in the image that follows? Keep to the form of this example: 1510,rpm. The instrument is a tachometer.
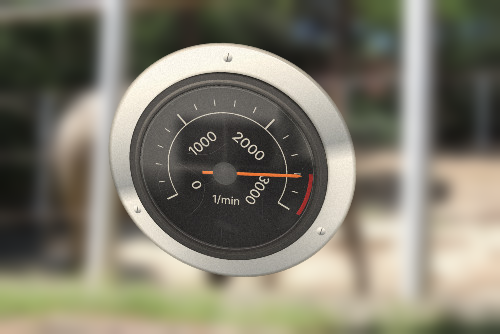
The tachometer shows 2600,rpm
